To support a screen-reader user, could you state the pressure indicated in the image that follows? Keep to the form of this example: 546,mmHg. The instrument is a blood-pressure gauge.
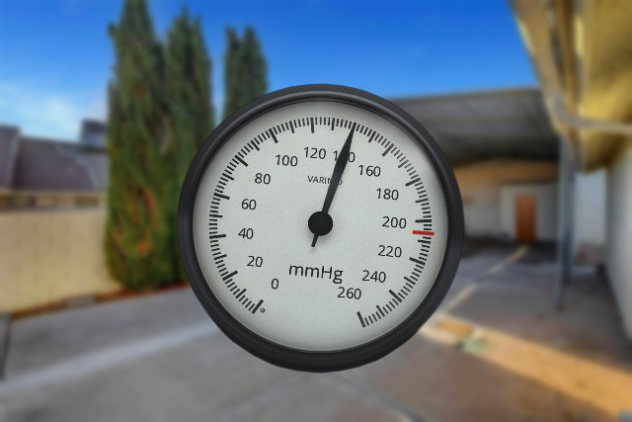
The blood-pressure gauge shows 140,mmHg
